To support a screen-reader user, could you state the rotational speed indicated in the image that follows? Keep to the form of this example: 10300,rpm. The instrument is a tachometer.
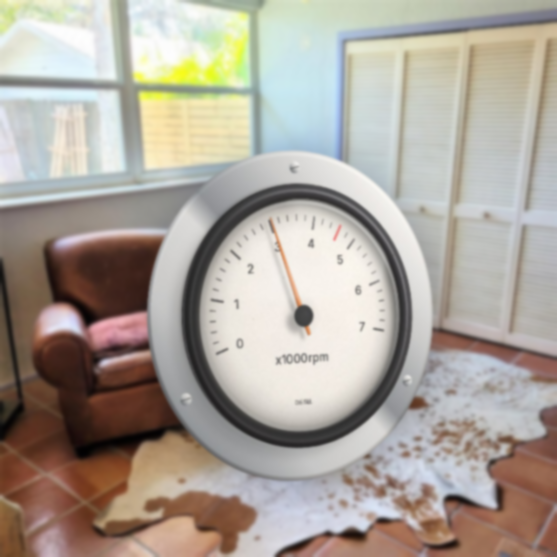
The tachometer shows 3000,rpm
